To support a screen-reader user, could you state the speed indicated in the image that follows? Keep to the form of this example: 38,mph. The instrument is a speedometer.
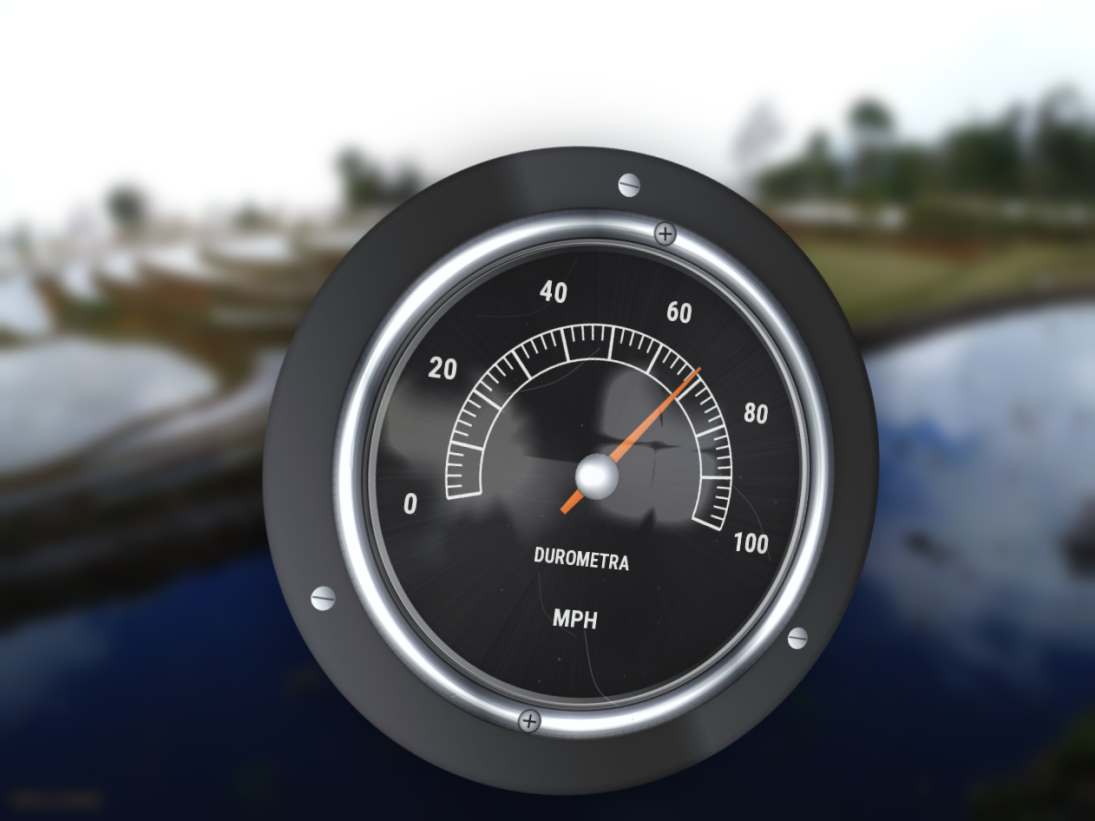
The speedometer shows 68,mph
